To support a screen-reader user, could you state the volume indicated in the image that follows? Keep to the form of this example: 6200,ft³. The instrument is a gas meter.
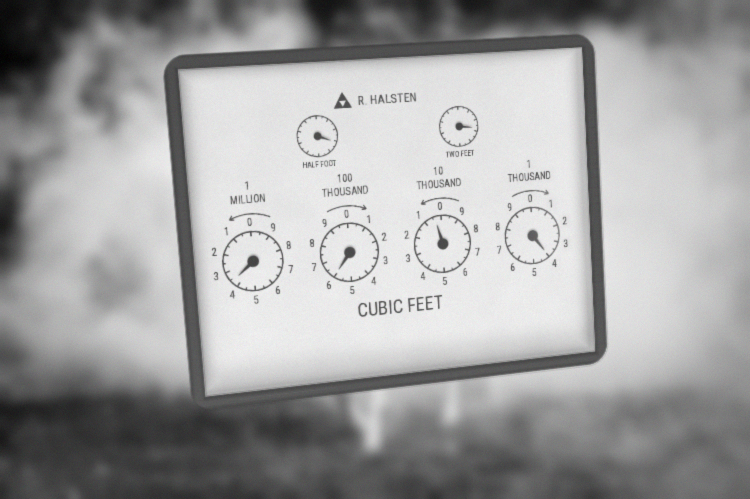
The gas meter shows 360400,ft³
